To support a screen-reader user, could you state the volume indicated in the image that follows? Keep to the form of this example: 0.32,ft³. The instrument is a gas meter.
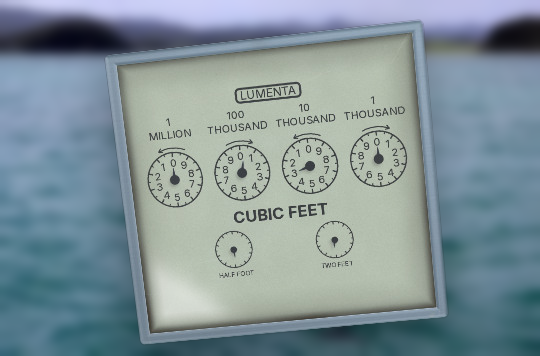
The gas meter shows 3000,ft³
